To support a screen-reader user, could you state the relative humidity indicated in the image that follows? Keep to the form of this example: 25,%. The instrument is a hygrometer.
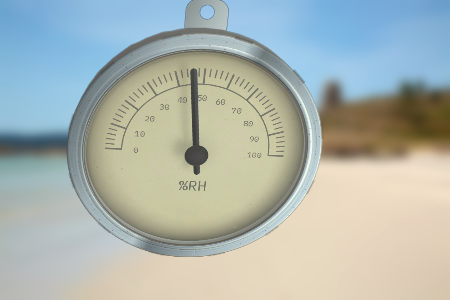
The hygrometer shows 46,%
